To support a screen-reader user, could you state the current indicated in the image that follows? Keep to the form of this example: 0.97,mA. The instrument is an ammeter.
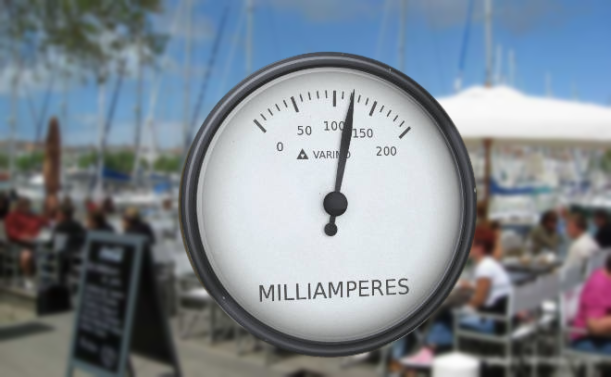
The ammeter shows 120,mA
